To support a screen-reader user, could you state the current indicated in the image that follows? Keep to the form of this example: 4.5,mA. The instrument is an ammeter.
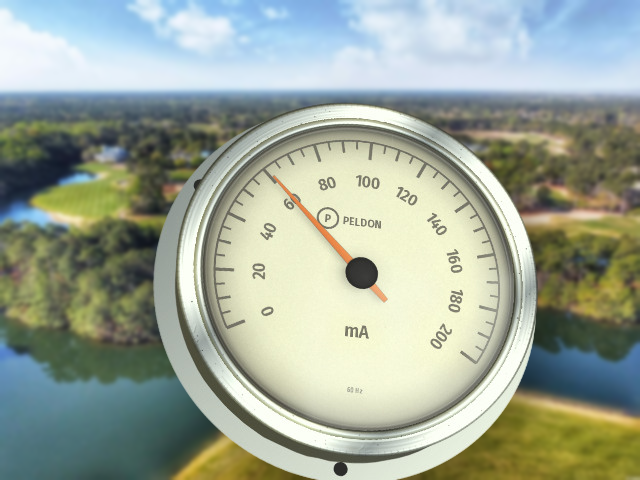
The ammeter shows 60,mA
